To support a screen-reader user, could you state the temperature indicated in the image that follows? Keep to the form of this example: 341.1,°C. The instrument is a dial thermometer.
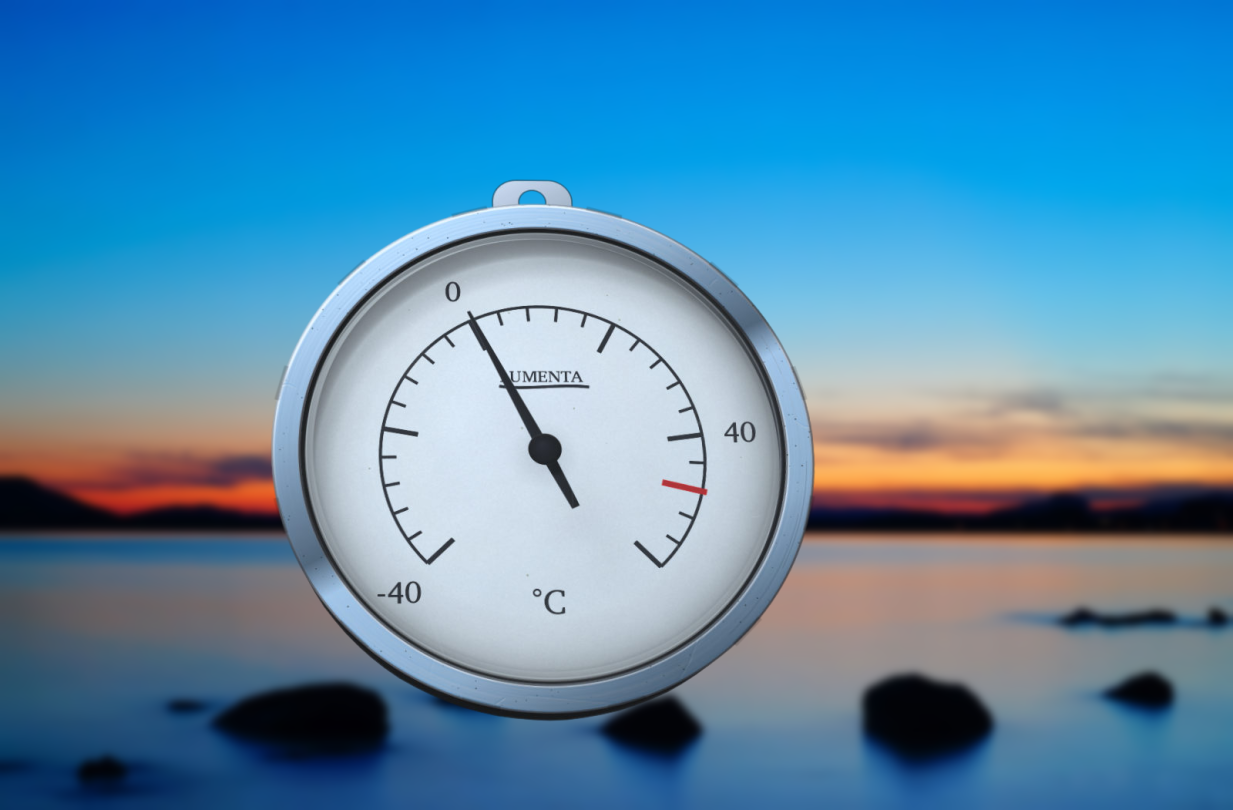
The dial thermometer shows 0,°C
